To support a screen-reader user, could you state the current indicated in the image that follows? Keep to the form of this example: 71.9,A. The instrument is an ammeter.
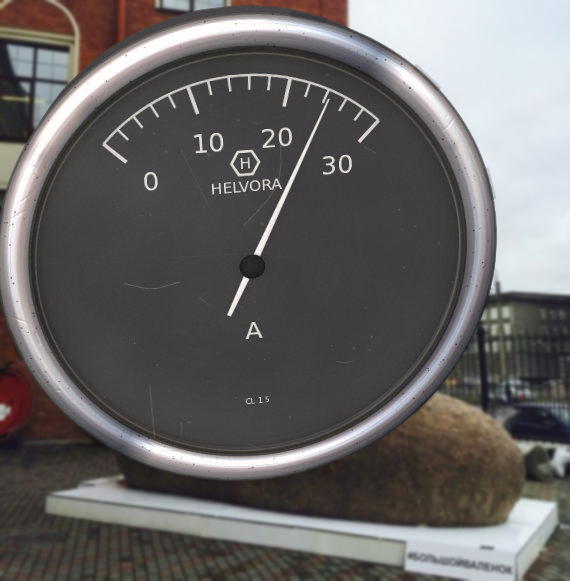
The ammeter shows 24,A
